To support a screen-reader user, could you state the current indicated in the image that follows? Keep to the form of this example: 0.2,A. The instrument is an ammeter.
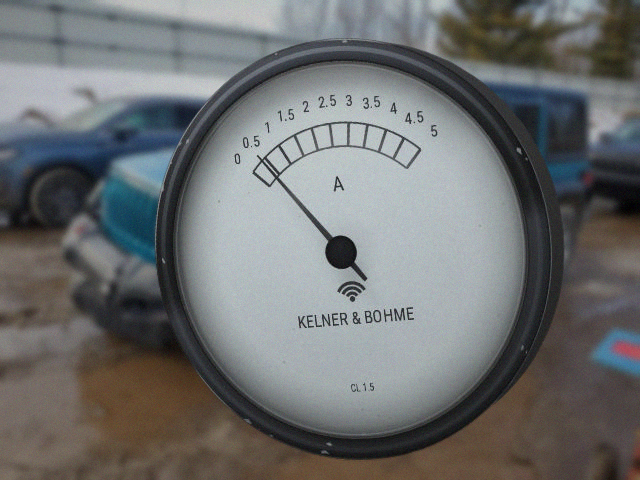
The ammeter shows 0.5,A
